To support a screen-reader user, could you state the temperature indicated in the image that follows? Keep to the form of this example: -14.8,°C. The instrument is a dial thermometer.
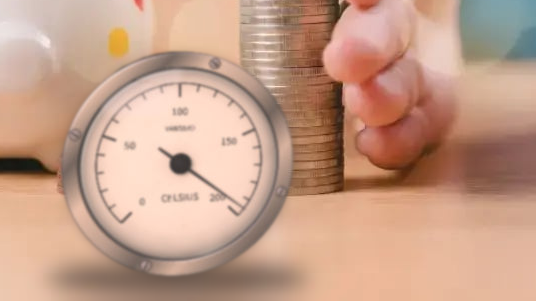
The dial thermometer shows 195,°C
